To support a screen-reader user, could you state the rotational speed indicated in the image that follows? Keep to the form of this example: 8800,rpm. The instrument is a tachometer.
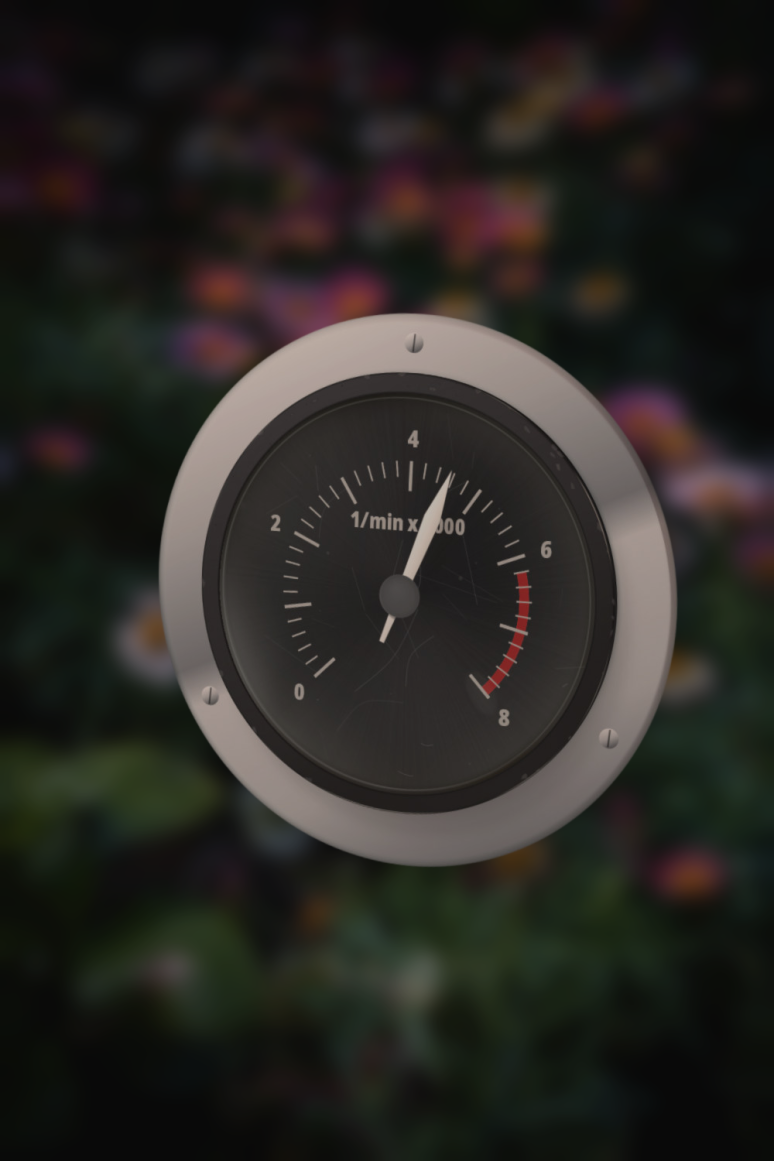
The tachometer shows 4600,rpm
